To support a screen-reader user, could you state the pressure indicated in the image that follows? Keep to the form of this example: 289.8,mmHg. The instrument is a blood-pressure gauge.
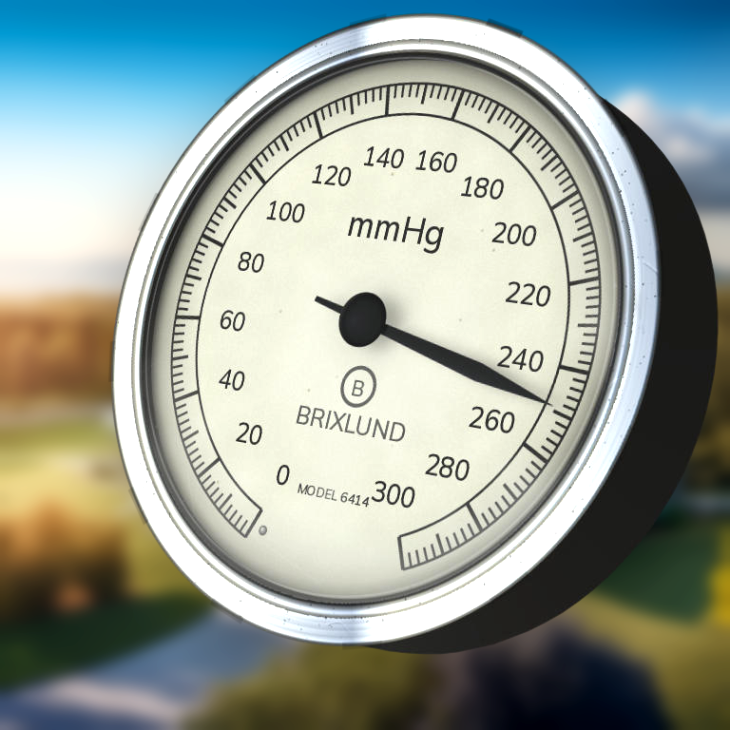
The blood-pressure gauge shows 249,mmHg
